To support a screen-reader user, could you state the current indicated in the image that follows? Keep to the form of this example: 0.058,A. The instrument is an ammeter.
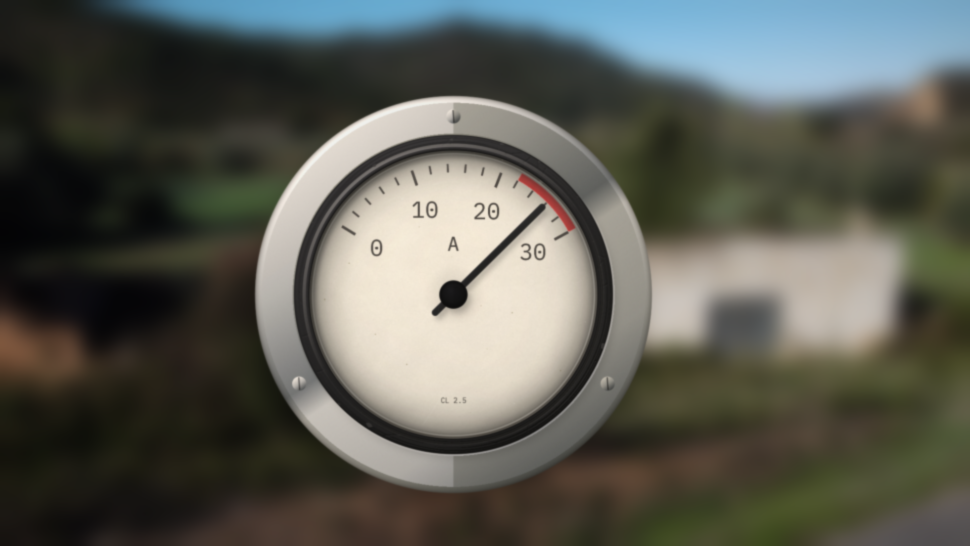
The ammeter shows 26,A
